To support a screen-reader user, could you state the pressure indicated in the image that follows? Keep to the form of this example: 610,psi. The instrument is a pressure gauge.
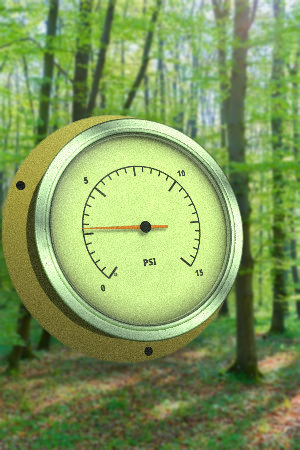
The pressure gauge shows 2.75,psi
